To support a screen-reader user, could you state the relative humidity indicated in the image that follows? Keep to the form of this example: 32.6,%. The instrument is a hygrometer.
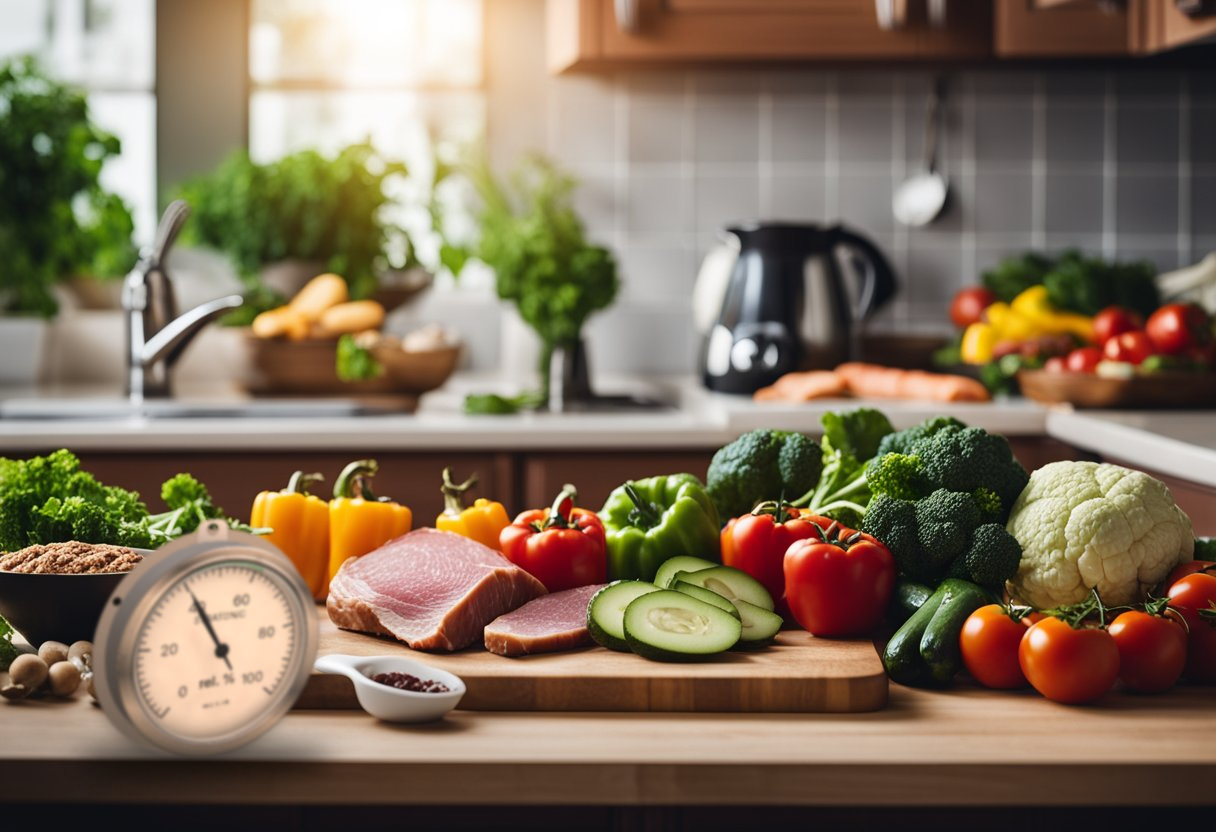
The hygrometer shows 40,%
